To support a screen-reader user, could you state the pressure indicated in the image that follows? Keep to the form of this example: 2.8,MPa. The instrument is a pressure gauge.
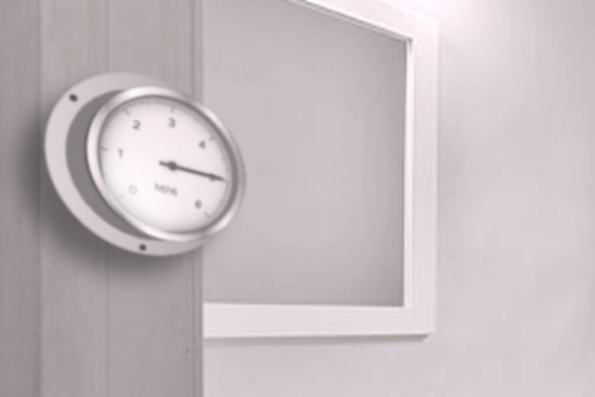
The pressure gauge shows 5,MPa
